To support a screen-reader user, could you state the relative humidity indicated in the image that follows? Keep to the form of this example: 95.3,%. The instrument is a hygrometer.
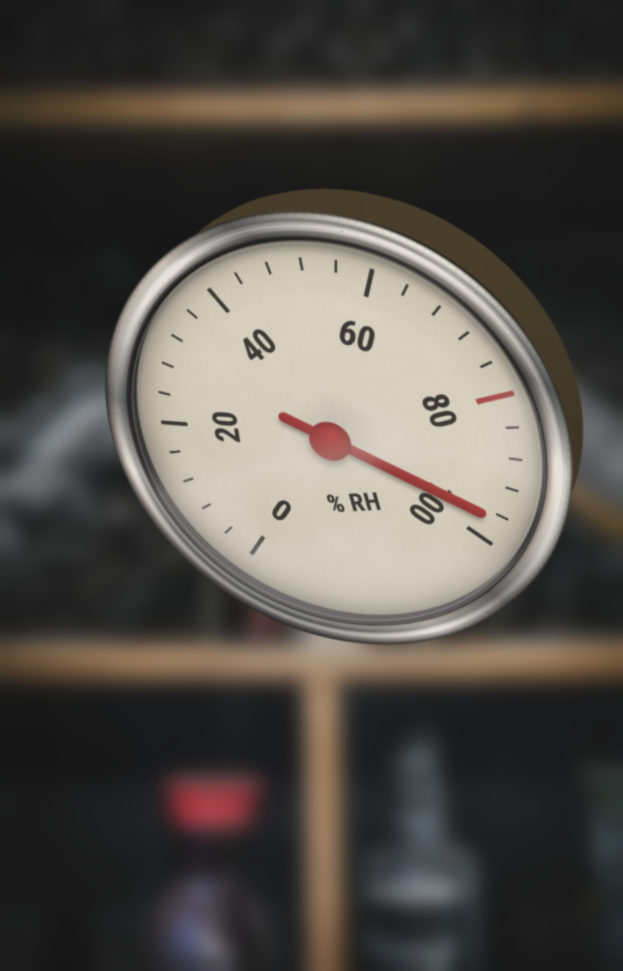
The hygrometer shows 96,%
